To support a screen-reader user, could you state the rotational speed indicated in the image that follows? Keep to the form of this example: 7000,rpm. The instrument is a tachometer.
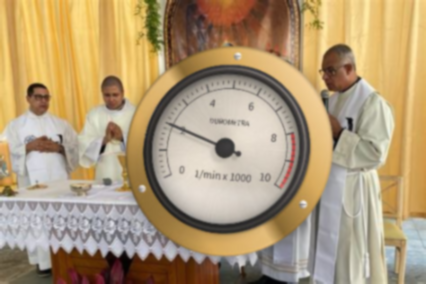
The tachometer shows 2000,rpm
